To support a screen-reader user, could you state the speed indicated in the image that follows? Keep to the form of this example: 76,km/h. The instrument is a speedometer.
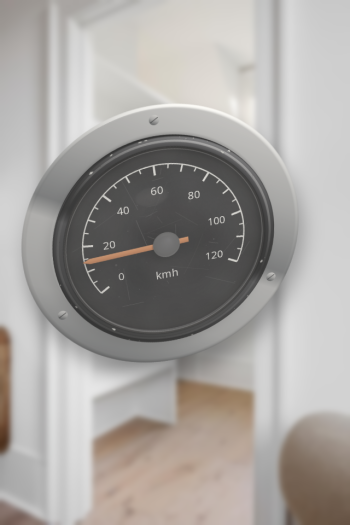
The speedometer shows 15,km/h
